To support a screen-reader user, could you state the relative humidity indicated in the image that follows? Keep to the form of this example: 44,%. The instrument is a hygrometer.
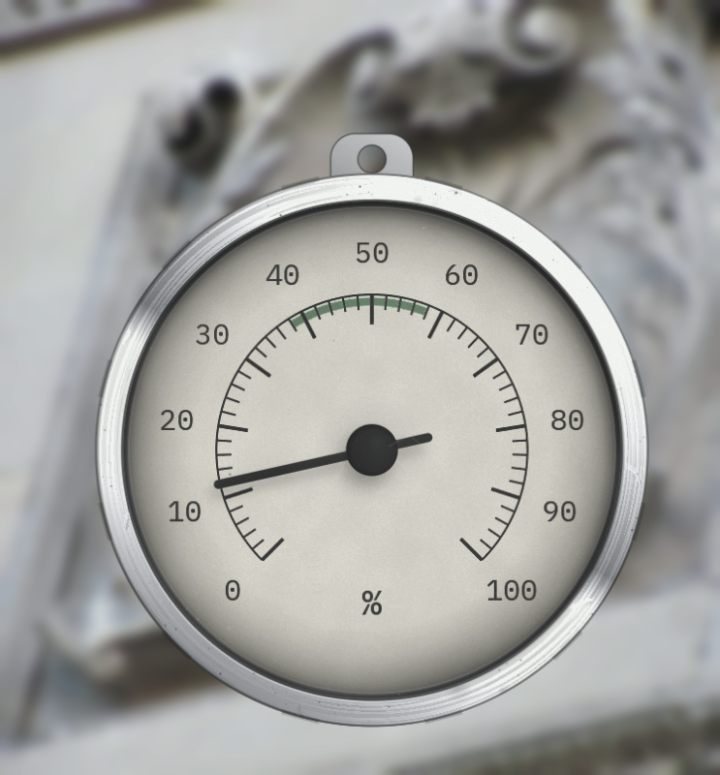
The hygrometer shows 12,%
